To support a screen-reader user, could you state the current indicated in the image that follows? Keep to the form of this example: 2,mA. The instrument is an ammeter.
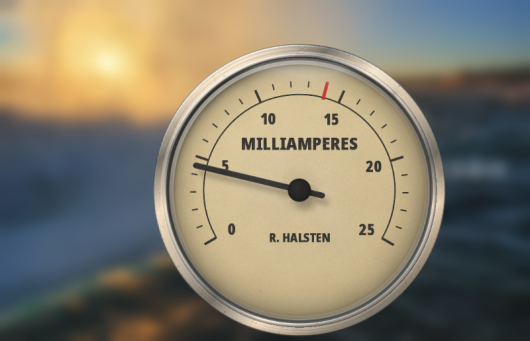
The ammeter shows 4.5,mA
